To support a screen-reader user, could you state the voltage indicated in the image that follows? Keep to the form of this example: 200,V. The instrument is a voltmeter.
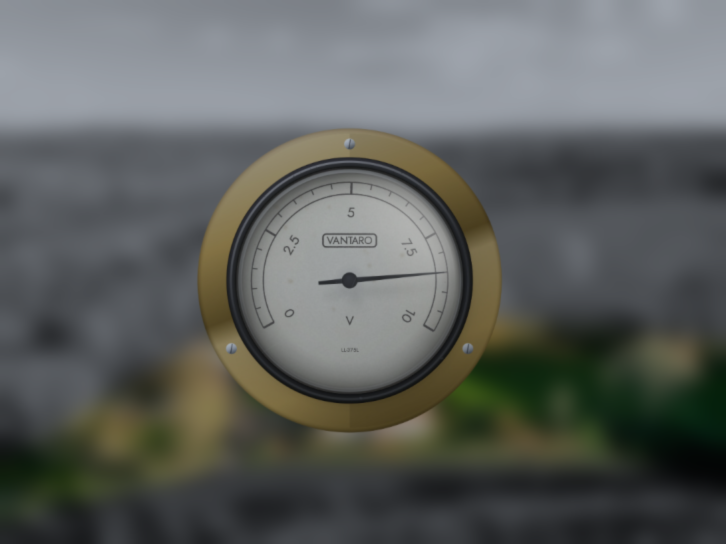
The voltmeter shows 8.5,V
